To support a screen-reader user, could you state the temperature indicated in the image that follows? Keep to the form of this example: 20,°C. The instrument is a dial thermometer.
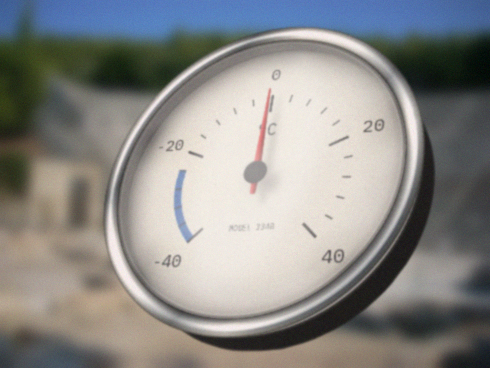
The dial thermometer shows 0,°C
